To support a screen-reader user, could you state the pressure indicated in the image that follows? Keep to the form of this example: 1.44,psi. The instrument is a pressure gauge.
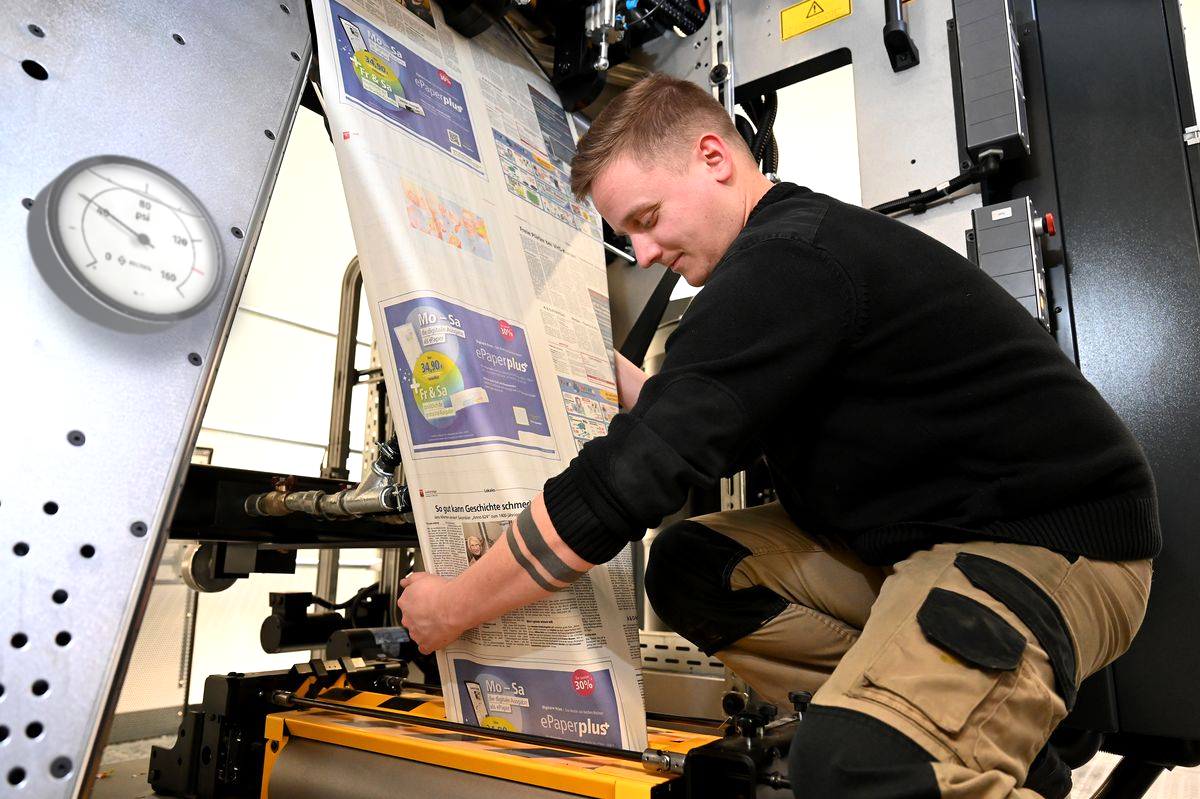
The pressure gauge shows 40,psi
